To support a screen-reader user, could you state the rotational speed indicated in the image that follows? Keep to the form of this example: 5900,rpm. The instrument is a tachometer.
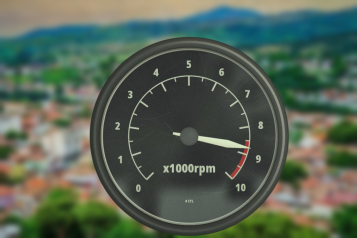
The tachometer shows 8750,rpm
